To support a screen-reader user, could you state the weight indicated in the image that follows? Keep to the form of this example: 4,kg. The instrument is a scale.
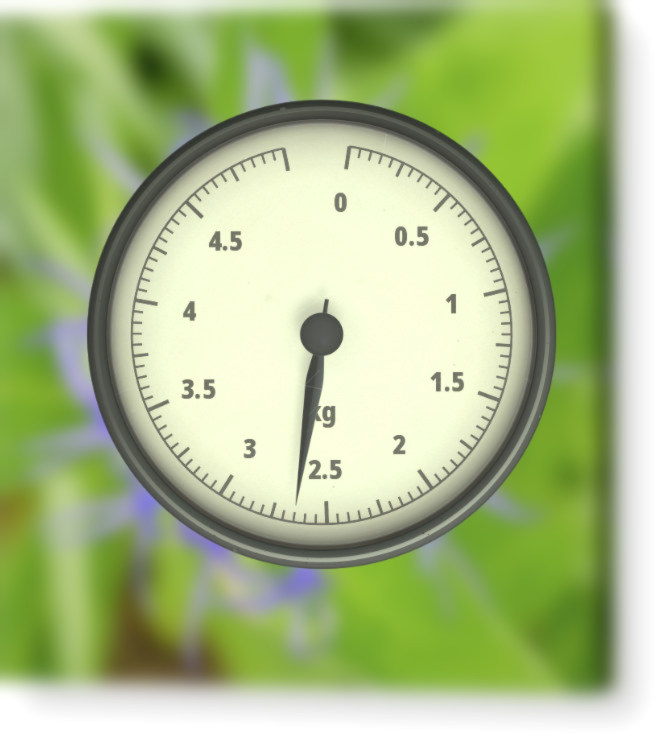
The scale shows 2.65,kg
